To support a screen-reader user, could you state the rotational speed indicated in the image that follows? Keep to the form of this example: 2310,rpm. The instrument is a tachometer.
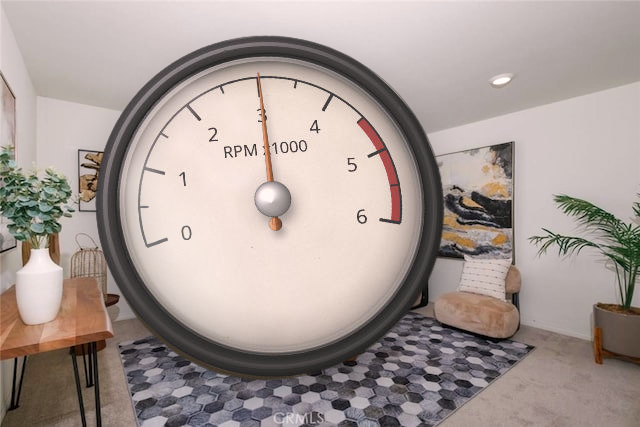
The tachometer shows 3000,rpm
